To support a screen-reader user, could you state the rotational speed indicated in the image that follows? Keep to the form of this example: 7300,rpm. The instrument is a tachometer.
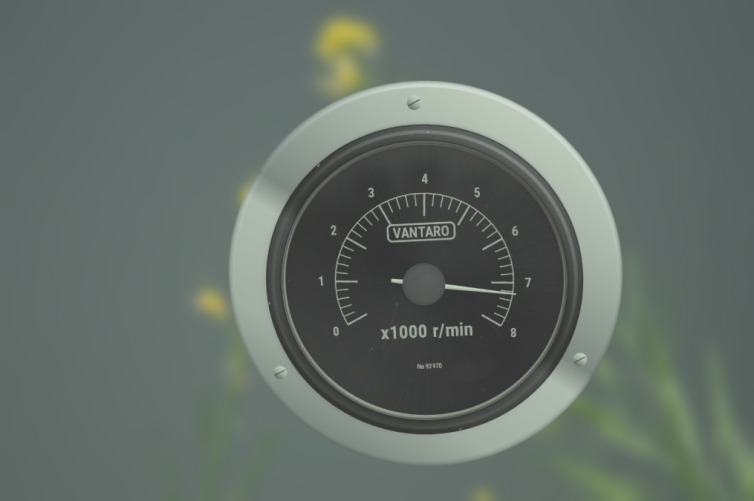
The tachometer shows 7200,rpm
